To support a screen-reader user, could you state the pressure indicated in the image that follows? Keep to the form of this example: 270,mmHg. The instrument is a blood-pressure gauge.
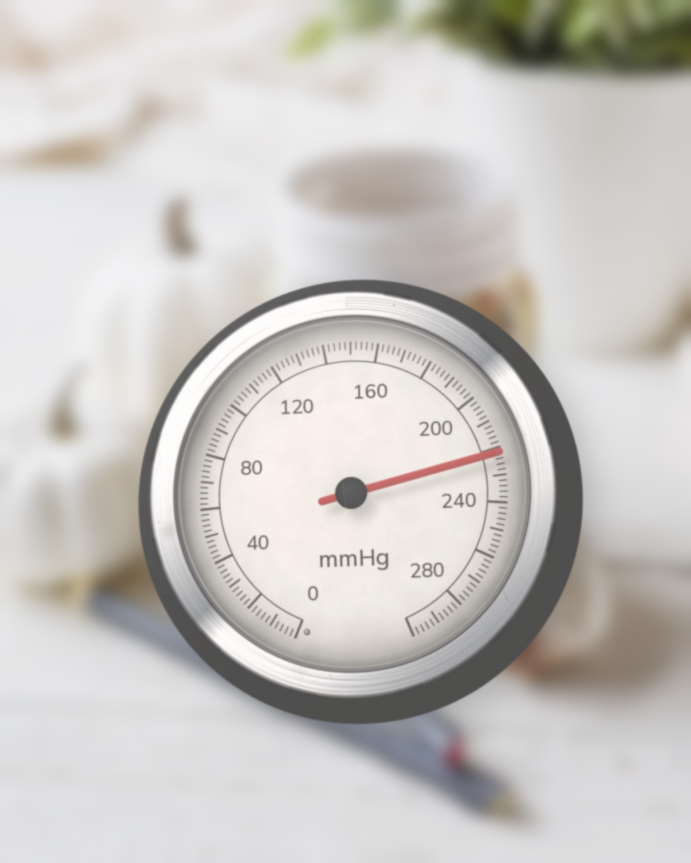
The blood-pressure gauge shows 222,mmHg
